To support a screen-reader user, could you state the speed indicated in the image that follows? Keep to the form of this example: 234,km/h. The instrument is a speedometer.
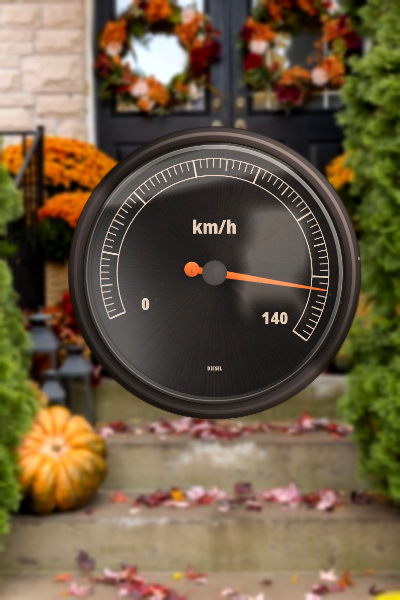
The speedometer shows 124,km/h
